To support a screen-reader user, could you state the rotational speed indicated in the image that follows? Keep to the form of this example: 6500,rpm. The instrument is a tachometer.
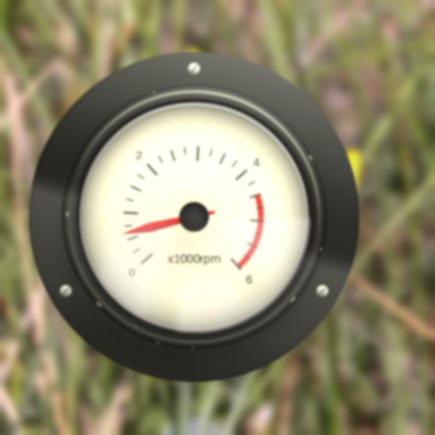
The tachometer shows 625,rpm
